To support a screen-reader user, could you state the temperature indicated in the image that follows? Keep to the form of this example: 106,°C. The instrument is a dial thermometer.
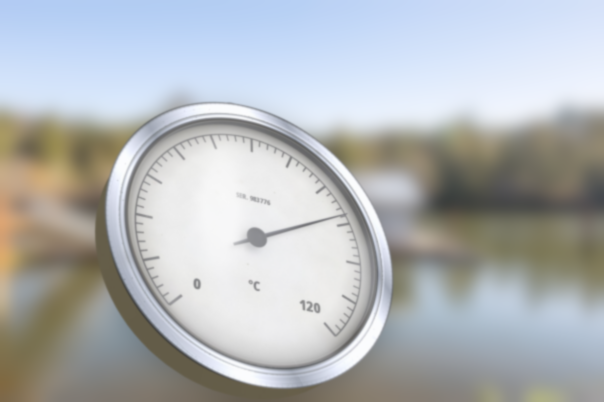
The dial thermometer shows 88,°C
